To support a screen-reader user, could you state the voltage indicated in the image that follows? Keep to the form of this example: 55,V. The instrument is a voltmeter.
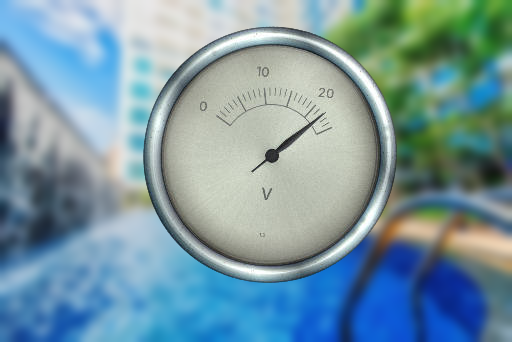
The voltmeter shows 22,V
